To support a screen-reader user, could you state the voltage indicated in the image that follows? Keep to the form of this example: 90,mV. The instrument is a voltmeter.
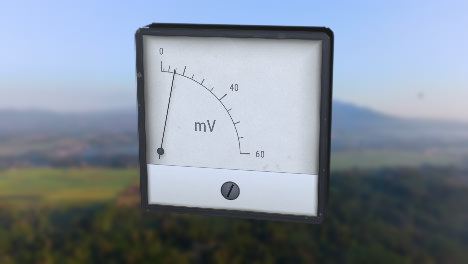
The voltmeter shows 15,mV
